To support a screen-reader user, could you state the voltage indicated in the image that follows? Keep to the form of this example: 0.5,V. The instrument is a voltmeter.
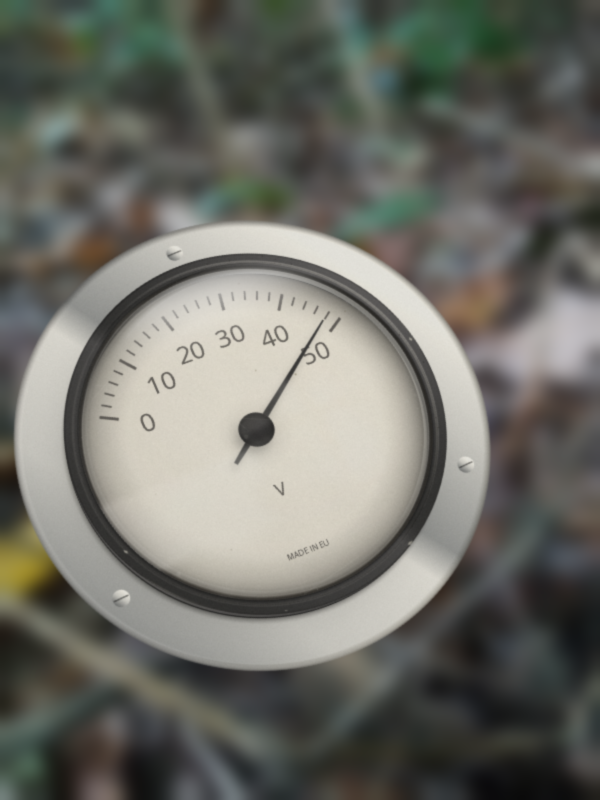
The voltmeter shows 48,V
